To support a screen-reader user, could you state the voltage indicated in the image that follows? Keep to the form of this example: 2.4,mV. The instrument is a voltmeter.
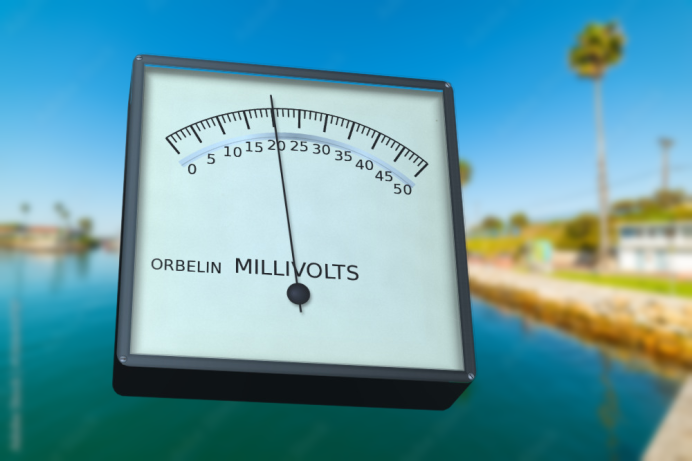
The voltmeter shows 20,mV
